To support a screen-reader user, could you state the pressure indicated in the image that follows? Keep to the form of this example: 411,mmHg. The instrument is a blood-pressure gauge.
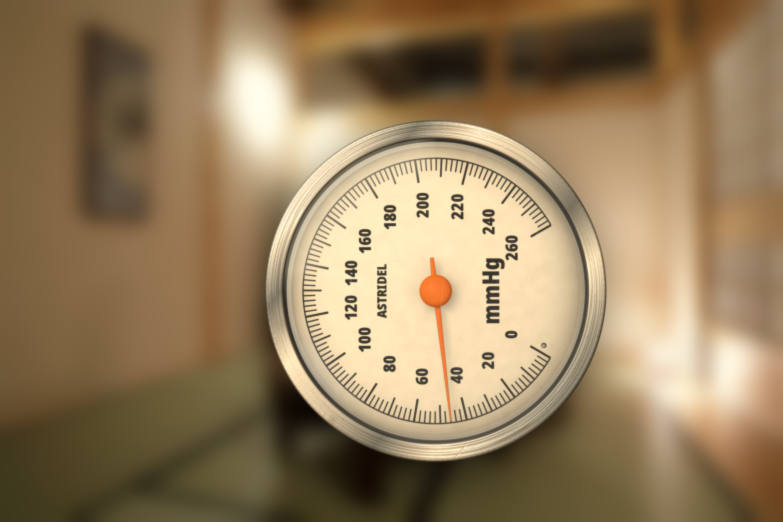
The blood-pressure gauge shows 46,mmHg
